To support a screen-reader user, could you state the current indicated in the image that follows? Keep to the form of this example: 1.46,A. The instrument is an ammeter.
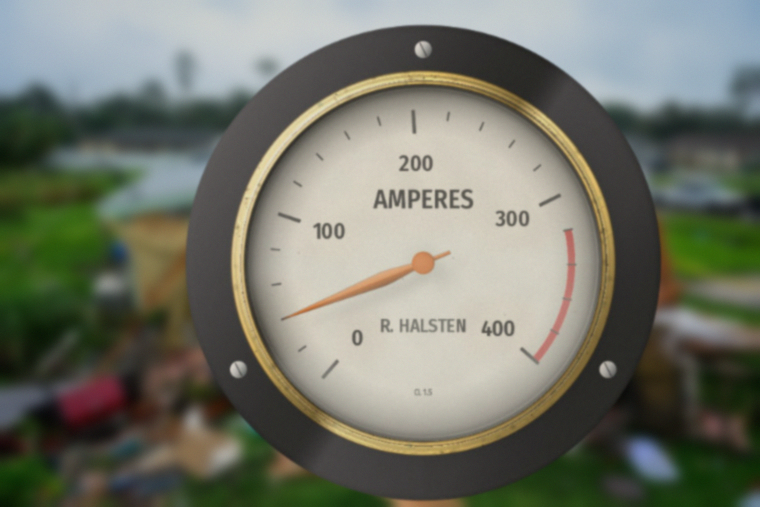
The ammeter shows 40,A
